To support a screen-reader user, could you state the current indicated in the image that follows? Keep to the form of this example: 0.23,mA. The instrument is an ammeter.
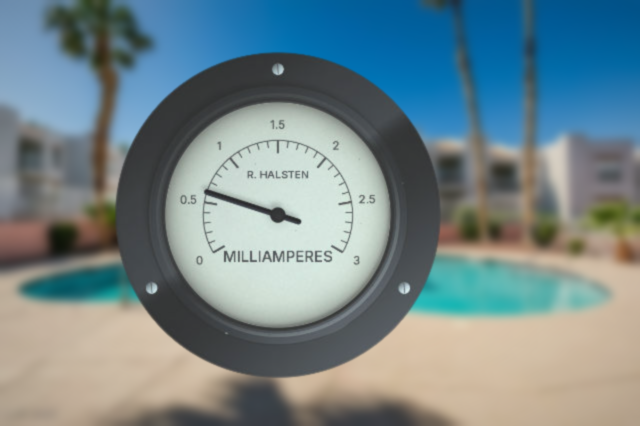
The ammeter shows 0.6,mA
